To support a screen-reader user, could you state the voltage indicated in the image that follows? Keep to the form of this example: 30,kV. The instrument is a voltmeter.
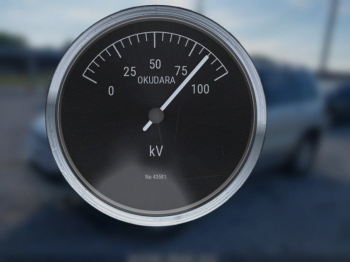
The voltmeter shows 85,kV
